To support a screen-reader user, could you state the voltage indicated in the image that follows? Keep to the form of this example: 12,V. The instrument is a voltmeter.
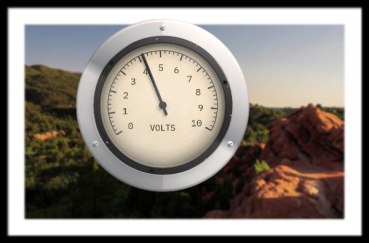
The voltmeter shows 4.2,V
